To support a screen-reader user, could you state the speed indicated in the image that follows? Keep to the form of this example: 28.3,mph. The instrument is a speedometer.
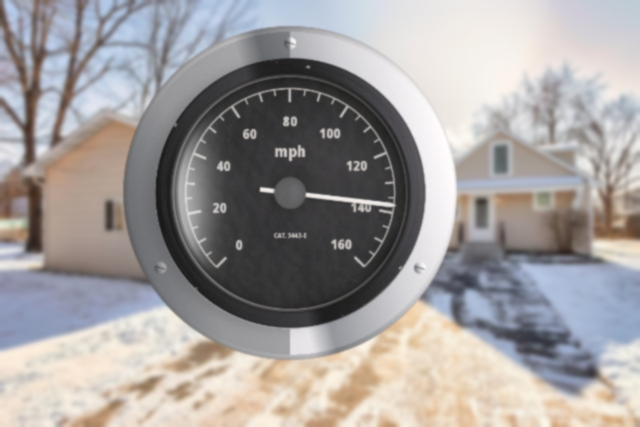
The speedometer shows 137.5,mph
